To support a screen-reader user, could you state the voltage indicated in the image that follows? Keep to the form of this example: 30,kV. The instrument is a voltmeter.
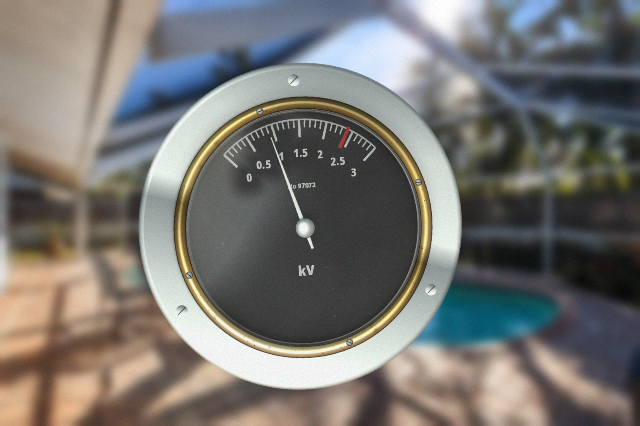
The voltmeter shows 0.9,kV
